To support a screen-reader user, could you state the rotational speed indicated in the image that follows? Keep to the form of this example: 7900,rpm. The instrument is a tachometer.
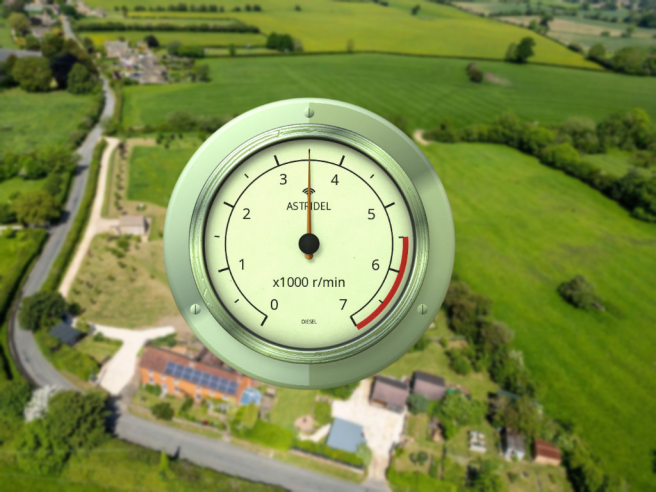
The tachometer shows 3500,rpm
